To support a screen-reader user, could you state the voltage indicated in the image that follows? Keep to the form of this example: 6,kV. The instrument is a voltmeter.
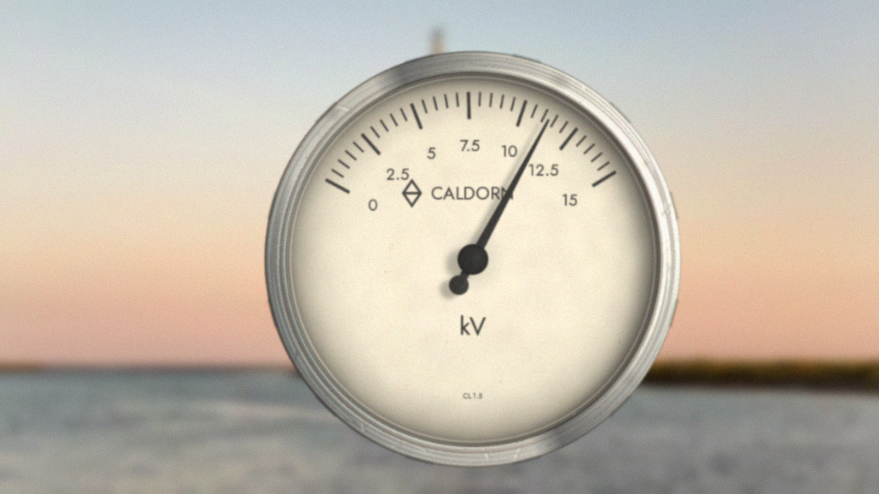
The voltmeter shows 11.25,kV
